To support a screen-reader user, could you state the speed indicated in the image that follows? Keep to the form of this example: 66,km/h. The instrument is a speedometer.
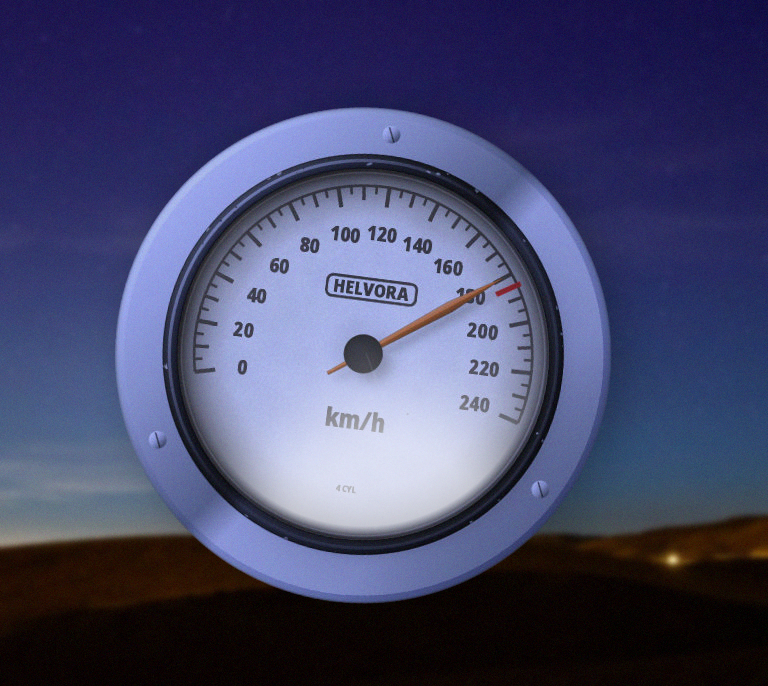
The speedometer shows 180,km/h
